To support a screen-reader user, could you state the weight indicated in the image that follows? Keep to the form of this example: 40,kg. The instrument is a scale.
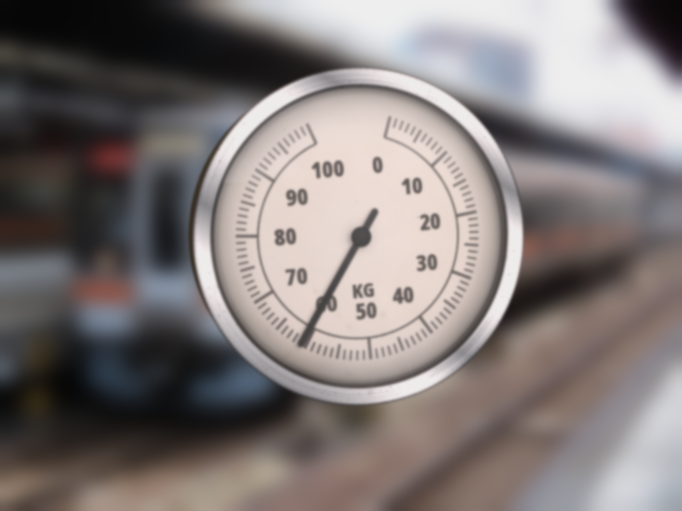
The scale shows 61,kg
